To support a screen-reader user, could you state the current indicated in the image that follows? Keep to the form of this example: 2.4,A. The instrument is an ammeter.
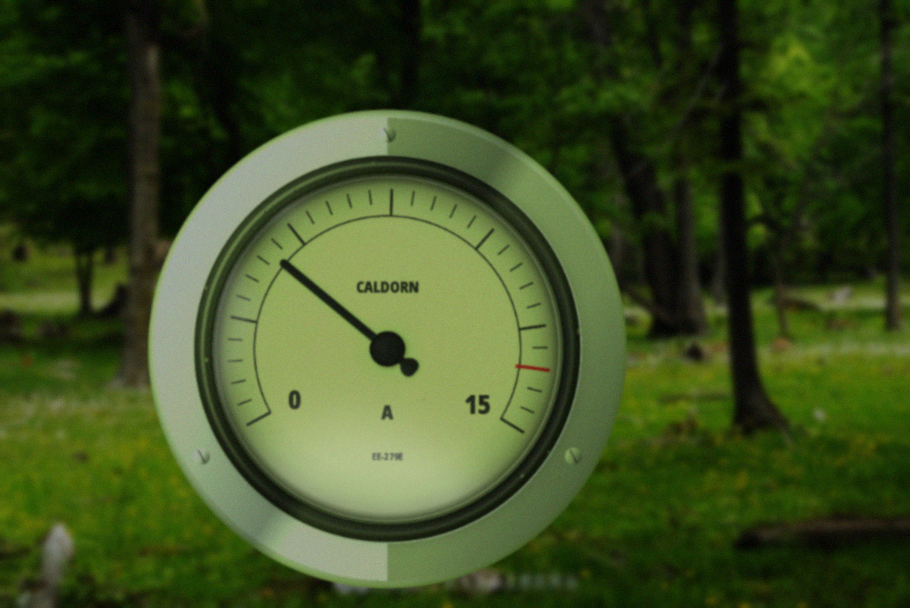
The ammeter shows 4.25,A
